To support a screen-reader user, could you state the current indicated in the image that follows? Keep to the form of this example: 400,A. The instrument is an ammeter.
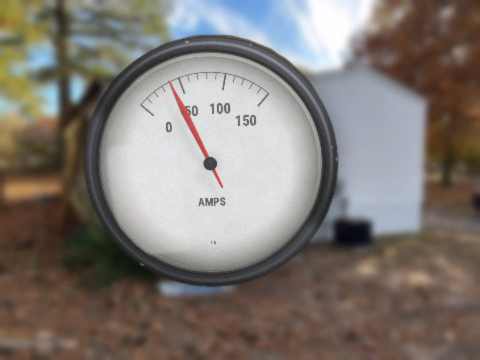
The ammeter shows 40,A
